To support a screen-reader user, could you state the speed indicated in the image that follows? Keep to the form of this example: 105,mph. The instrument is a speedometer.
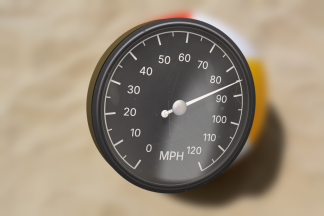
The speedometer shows 85,mph
